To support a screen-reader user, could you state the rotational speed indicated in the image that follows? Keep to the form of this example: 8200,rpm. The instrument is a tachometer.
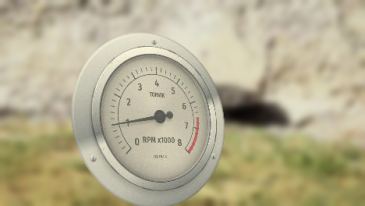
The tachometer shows 1000,rpm
